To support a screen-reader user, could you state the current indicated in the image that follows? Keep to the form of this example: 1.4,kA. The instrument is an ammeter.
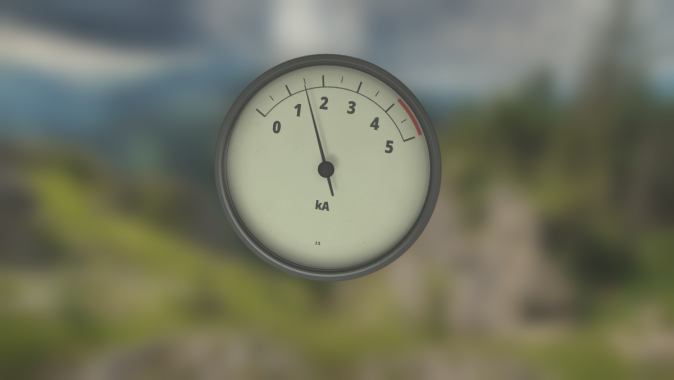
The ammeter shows 1.5,kA
